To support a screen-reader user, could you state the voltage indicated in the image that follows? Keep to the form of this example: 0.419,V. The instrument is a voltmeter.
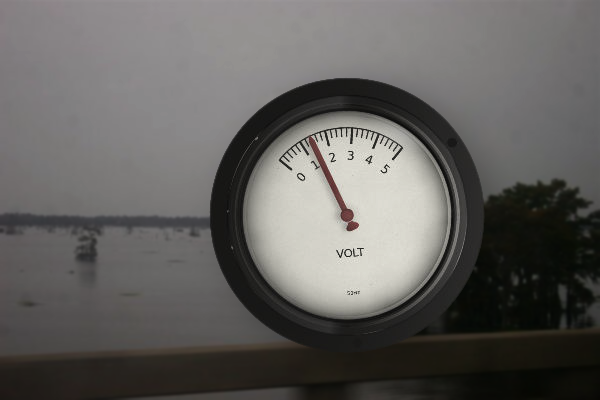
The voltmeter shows 1.4,V
